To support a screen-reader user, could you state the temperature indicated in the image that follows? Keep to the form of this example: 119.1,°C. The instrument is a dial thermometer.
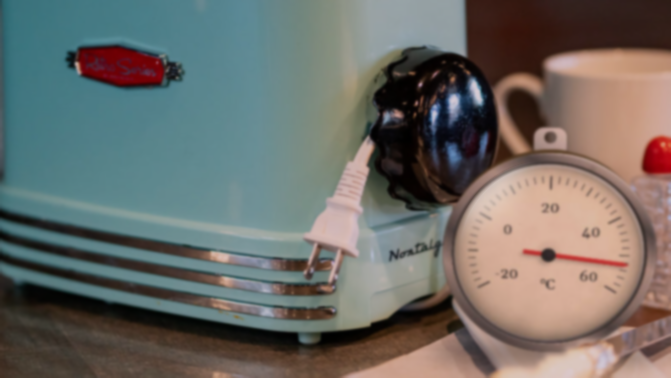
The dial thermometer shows 52,°C
